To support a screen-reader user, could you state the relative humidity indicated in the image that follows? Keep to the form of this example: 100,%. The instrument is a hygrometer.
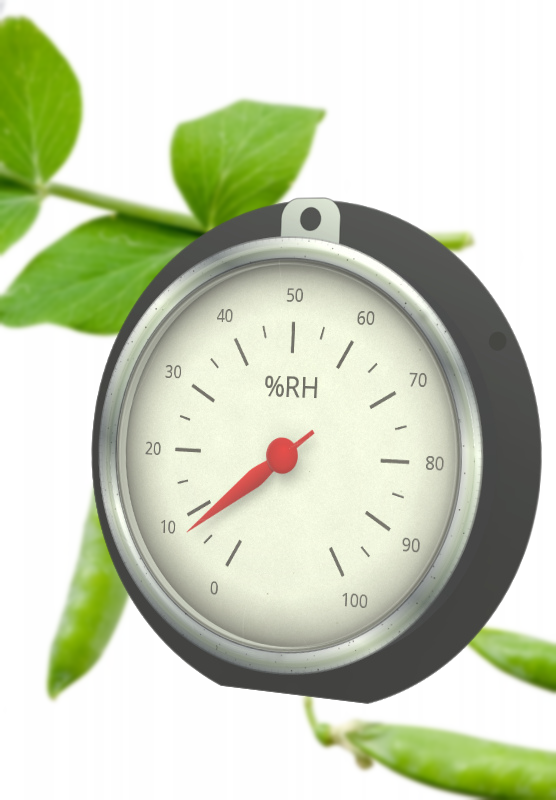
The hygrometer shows 7.5,%
